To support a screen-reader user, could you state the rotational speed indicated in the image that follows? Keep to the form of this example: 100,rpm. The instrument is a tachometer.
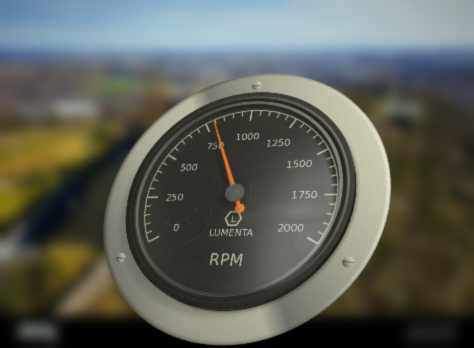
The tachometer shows 800,rpm
